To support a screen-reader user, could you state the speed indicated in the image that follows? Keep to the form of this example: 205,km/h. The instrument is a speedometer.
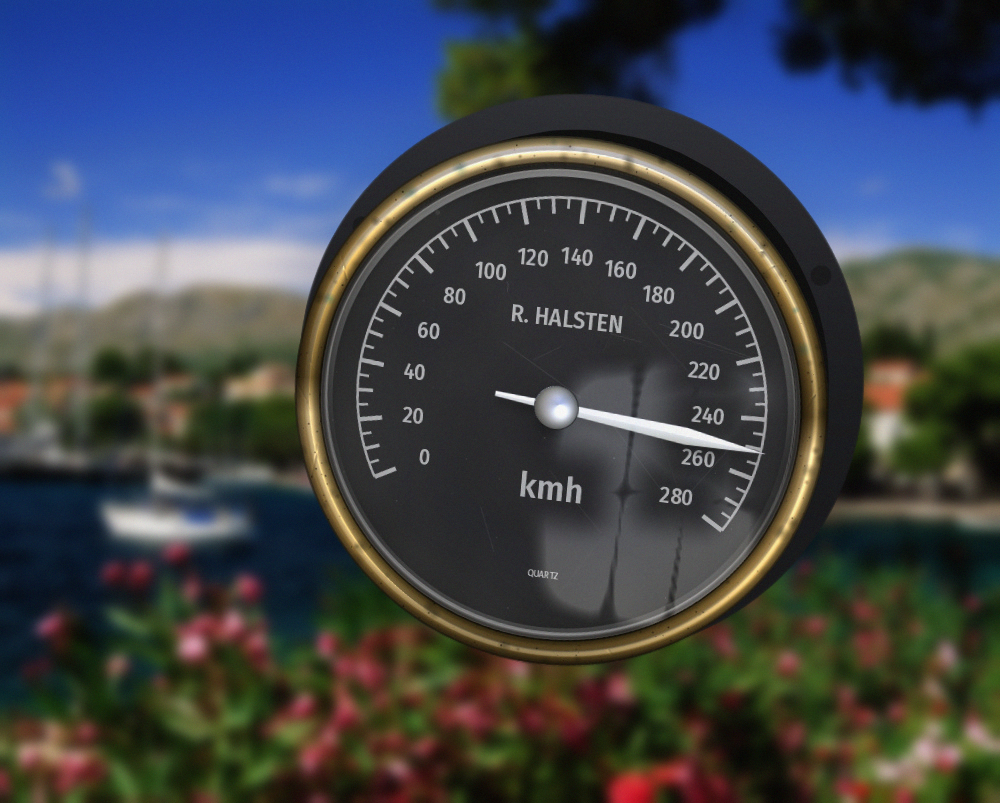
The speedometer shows 250,km/h
